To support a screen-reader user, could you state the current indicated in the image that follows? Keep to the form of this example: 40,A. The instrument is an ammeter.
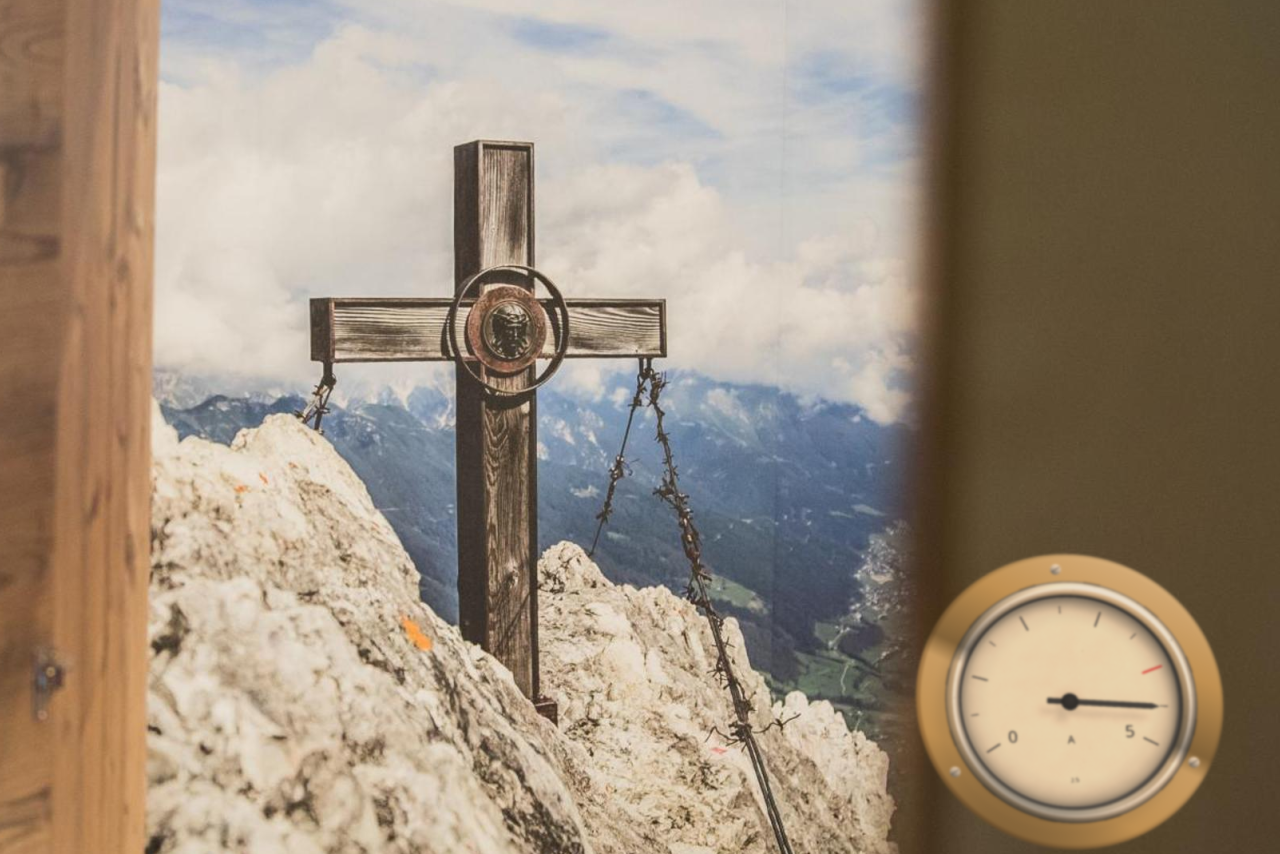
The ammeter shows 4.5,A
